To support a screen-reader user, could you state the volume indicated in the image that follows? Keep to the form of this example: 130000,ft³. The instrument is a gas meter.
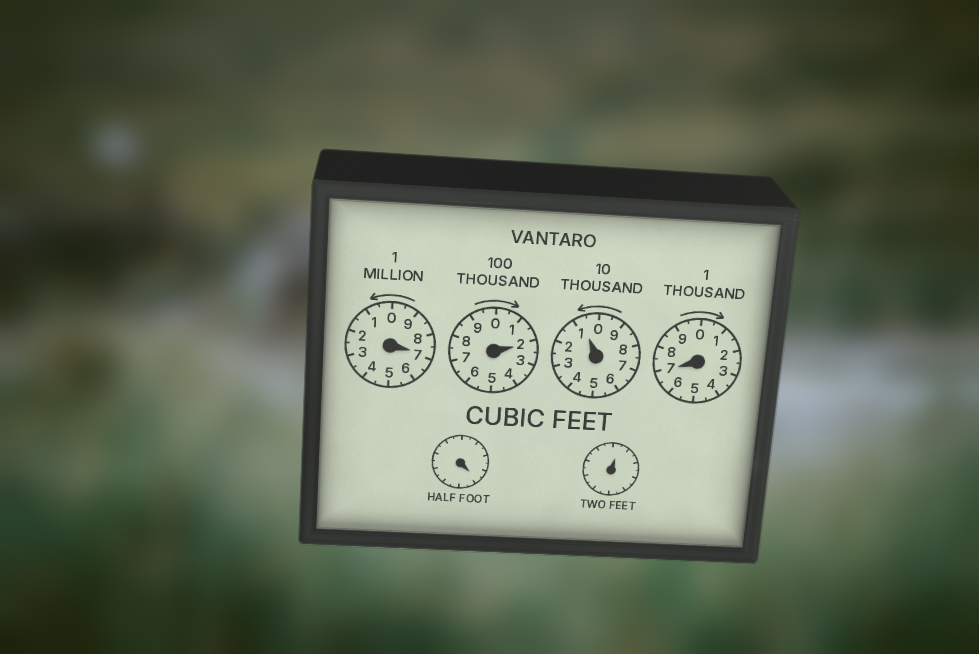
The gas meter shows 720700,ft³
